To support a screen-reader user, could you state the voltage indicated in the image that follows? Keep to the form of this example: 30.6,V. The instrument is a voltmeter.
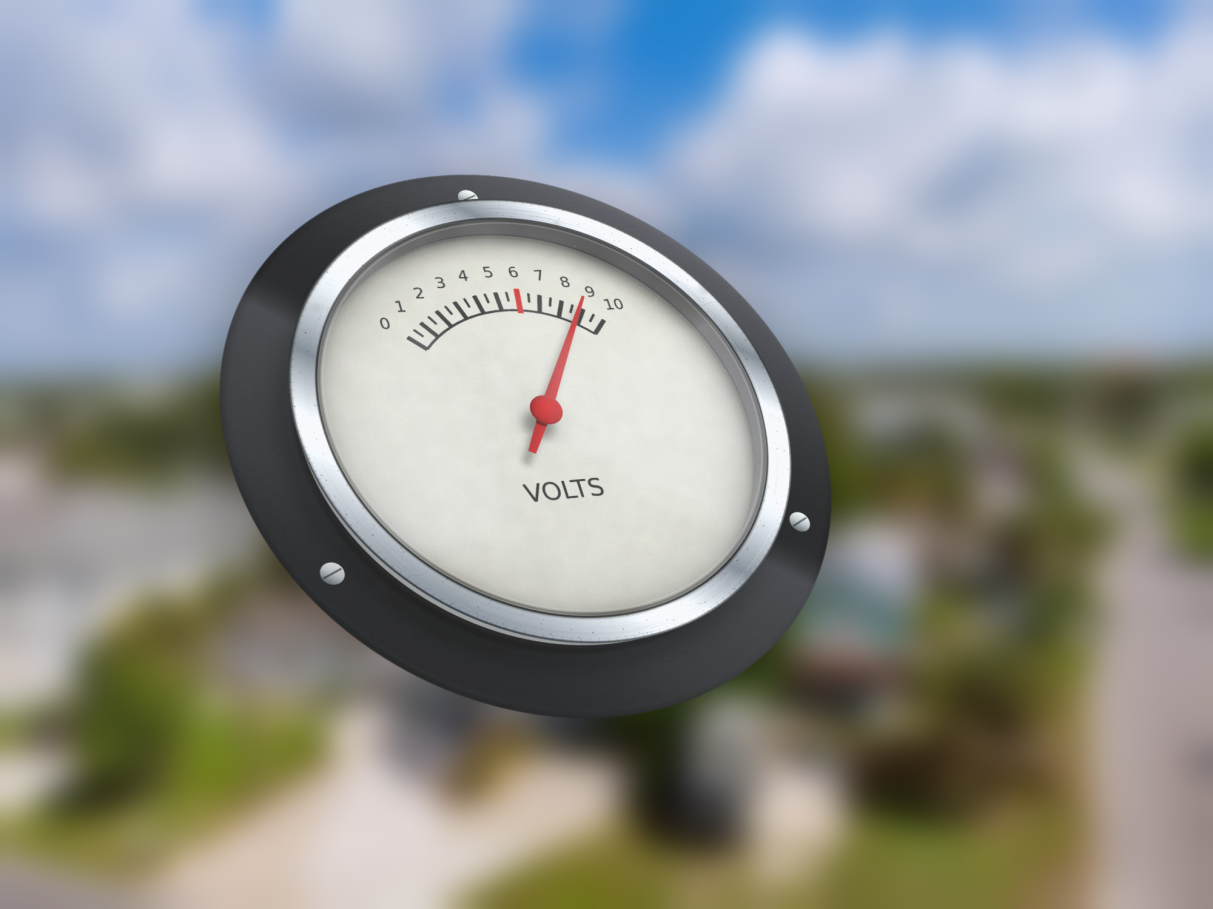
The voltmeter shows 8.75,V
